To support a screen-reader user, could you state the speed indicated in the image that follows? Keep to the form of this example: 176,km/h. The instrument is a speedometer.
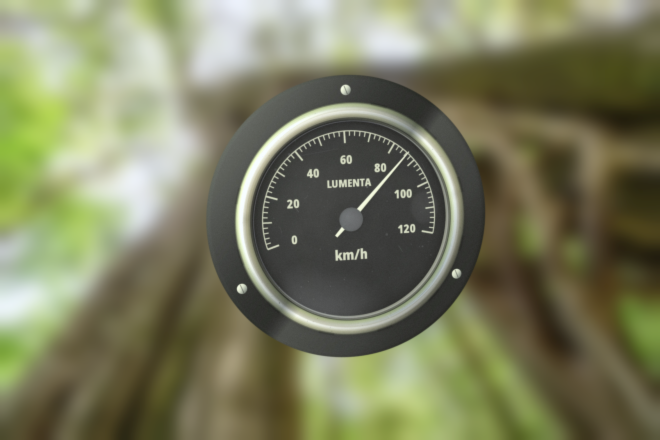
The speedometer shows 86,km/h
